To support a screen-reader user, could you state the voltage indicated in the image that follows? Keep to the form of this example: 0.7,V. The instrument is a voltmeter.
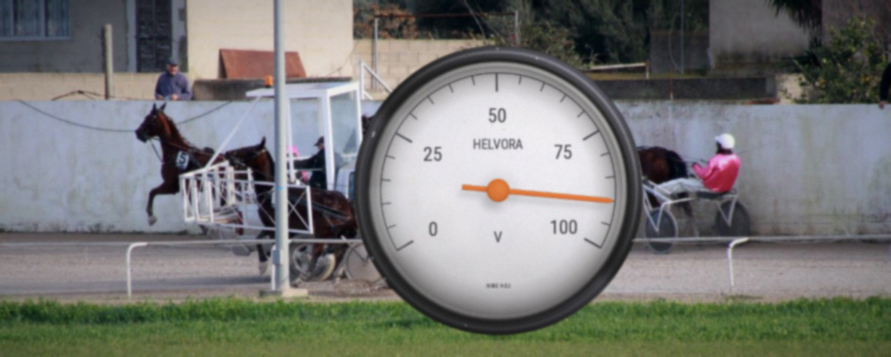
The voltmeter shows 90,V
